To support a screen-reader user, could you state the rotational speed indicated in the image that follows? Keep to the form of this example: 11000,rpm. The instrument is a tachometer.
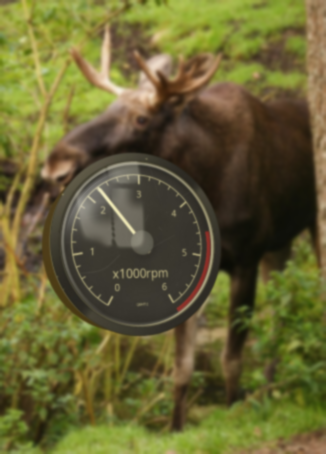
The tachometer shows 2200,rpm
